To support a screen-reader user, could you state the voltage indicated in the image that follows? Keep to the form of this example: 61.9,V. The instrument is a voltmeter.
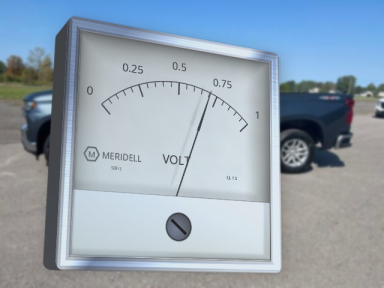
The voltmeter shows 0.7,V
